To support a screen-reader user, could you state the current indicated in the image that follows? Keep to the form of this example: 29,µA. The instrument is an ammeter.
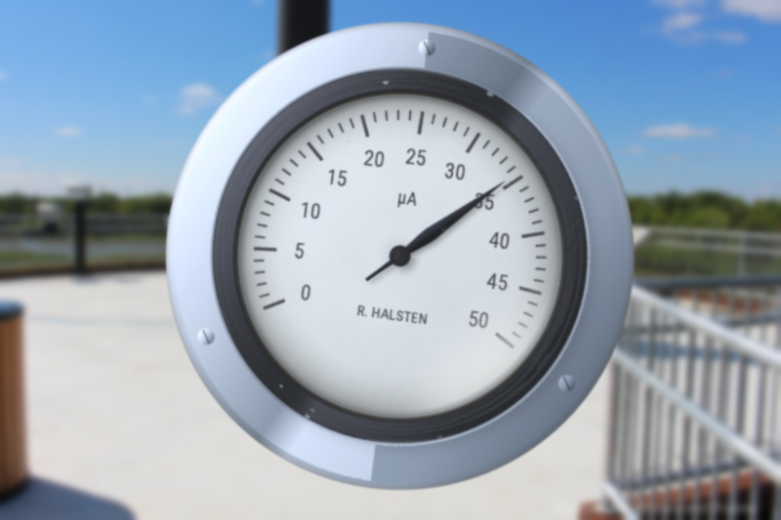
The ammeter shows 34.5,µA
